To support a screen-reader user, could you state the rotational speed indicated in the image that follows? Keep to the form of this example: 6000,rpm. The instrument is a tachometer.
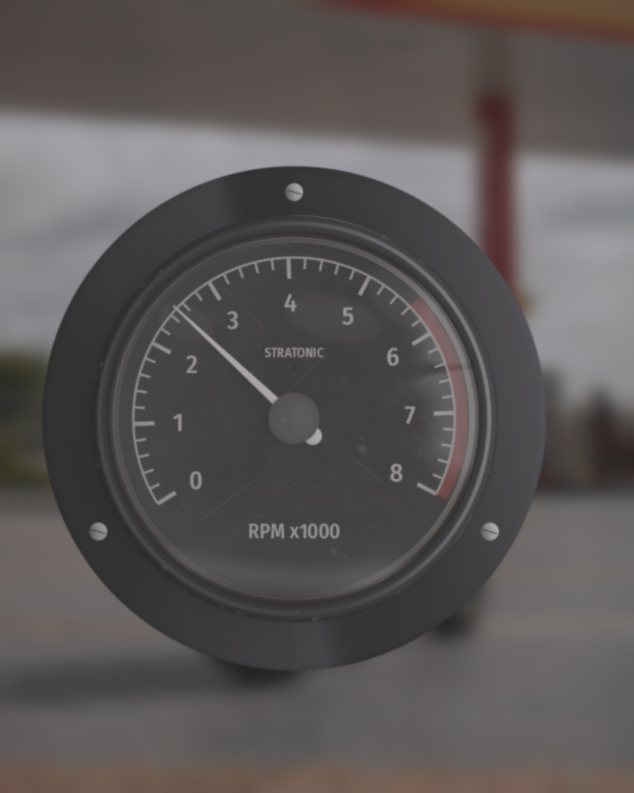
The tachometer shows 2500,rpm
